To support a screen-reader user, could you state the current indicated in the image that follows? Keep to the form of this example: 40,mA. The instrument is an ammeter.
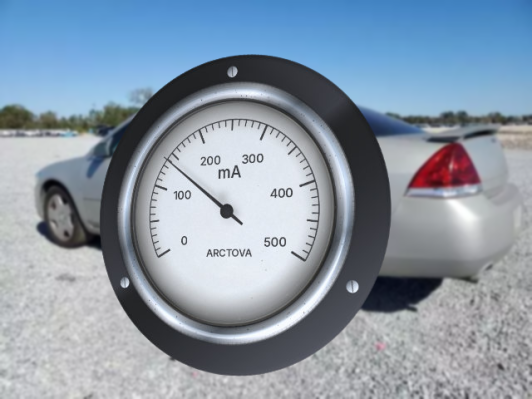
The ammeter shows 140,mA
